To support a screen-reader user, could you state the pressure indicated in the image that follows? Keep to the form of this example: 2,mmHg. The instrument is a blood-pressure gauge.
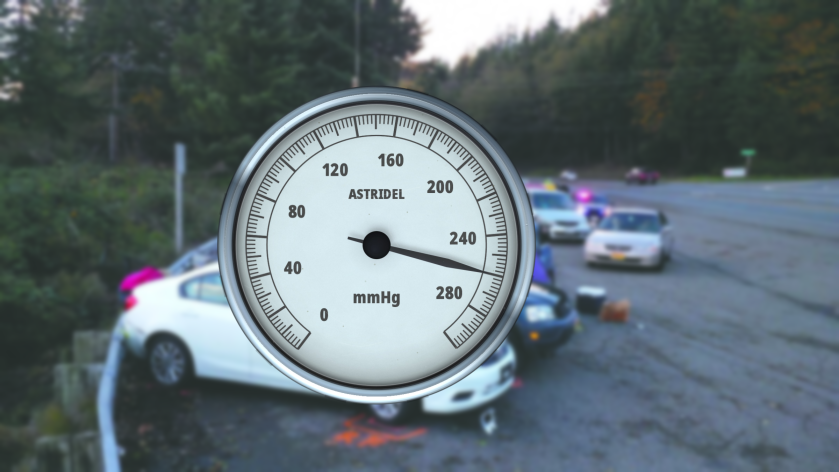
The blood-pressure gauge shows 260,mmHg
